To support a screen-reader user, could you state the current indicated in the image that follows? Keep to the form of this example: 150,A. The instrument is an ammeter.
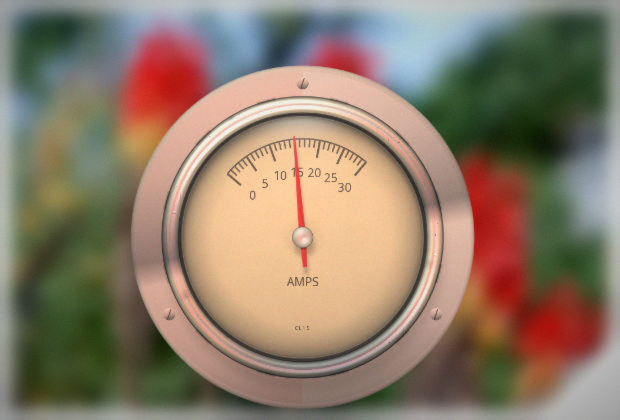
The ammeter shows 15,A
